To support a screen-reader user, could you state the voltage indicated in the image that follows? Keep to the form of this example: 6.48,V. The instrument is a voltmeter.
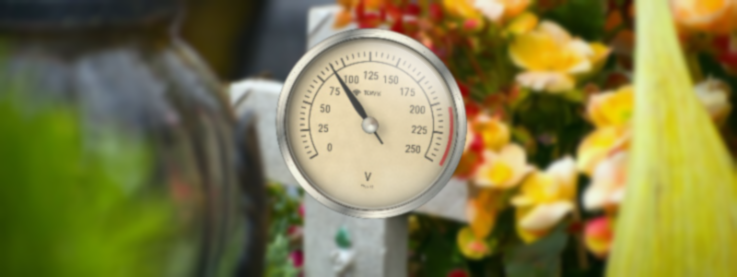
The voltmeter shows 90,V
